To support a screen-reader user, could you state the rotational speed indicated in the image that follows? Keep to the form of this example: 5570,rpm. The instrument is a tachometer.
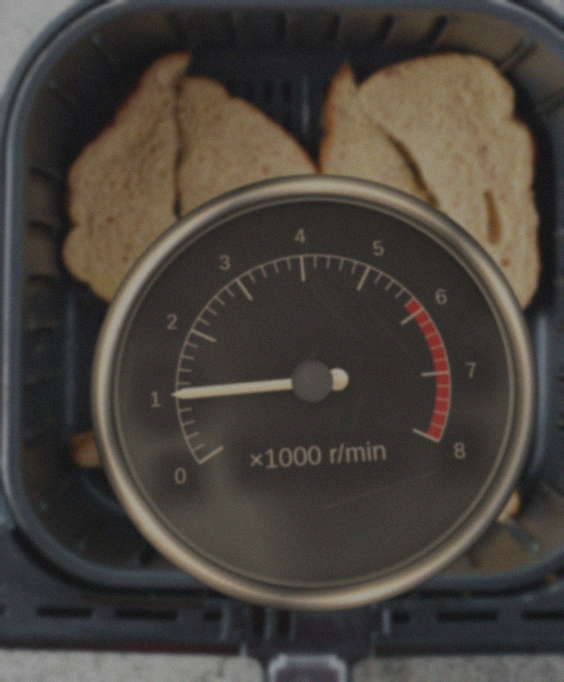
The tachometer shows 1000,rpm
